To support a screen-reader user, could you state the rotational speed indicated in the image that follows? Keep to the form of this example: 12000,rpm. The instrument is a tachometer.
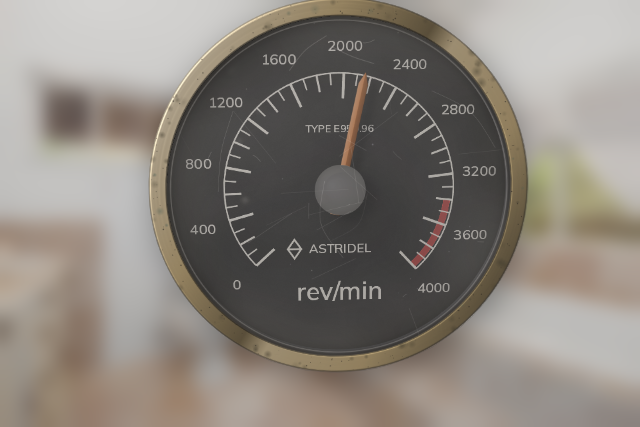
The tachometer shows 2150,rpm
